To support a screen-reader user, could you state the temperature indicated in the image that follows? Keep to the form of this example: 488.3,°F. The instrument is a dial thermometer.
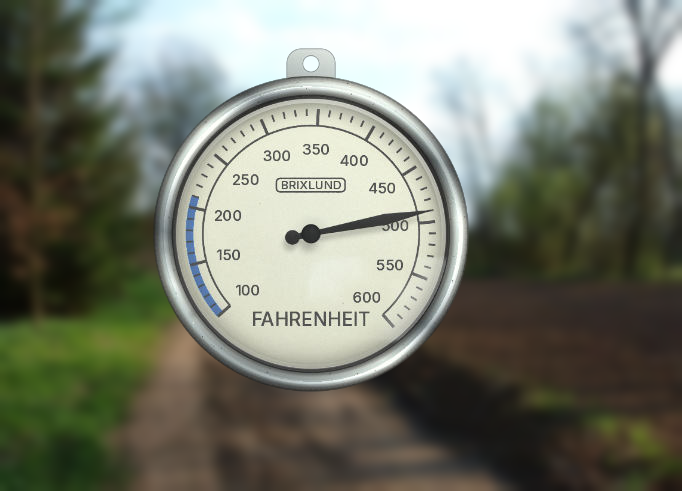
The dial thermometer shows 490,°F
